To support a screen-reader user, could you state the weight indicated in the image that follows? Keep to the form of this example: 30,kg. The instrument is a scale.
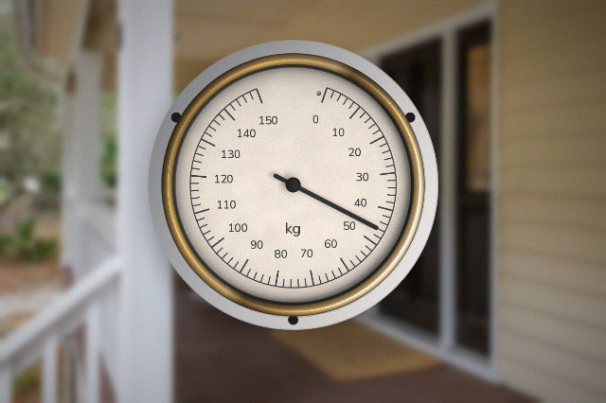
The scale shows 46,kg
